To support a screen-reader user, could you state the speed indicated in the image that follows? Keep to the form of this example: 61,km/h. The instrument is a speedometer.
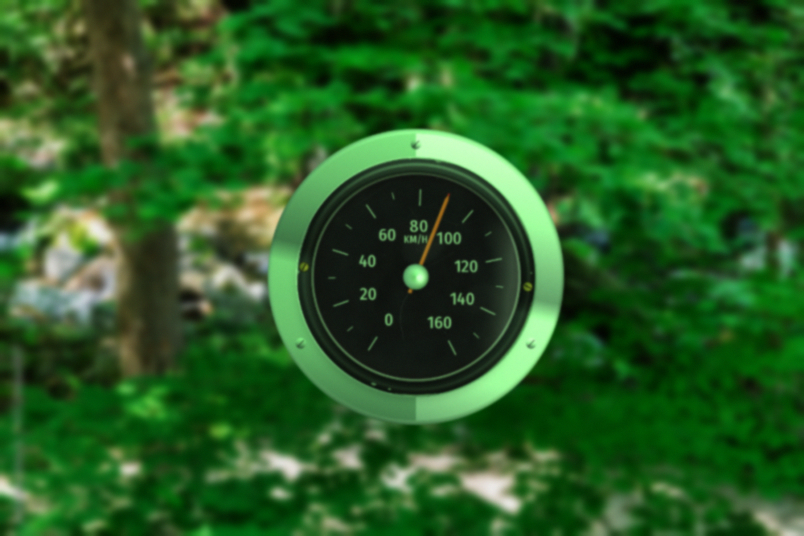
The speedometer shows 90,km/h
